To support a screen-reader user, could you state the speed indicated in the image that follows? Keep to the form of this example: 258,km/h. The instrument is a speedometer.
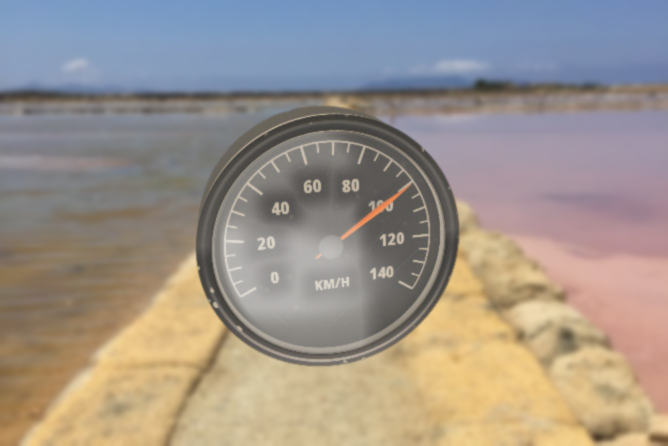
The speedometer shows 100,km/h
